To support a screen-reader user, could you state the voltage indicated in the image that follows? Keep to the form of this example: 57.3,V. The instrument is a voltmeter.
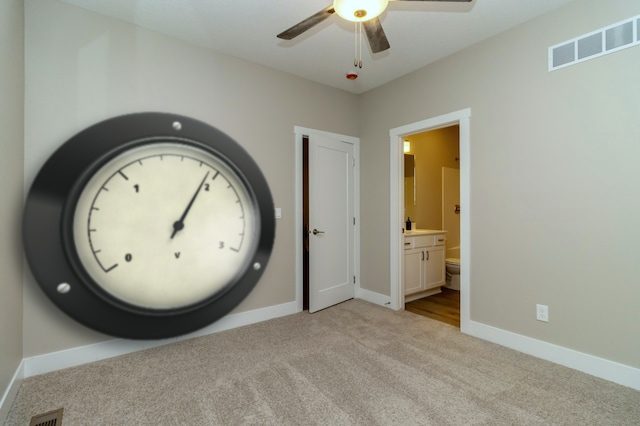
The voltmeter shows 1.9,V
